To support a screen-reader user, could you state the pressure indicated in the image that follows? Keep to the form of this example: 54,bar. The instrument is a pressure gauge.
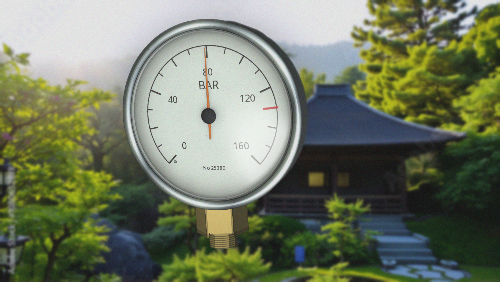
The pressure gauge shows 80,bar
